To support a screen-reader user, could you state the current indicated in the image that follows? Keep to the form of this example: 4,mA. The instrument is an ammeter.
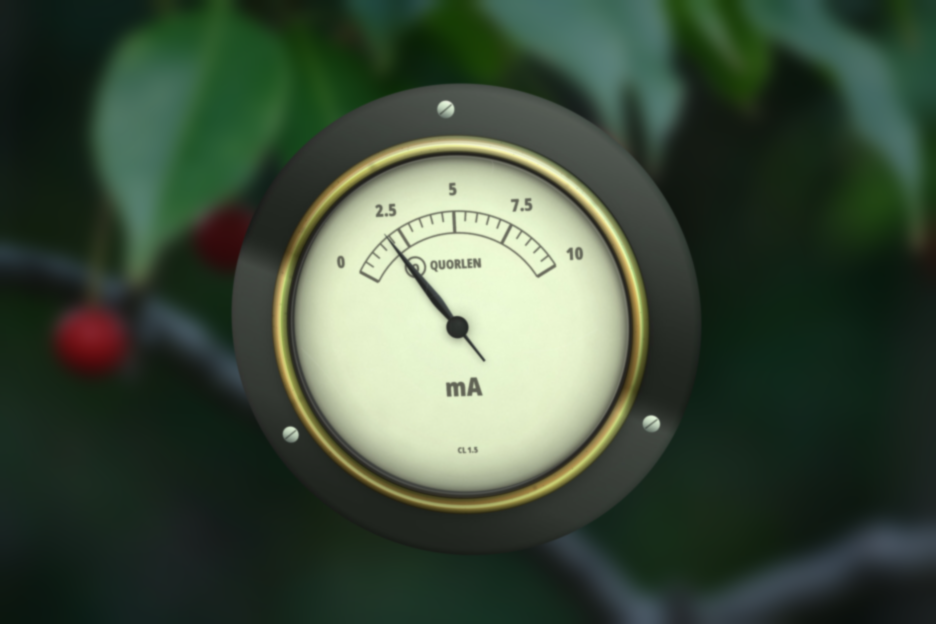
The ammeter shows 2,mA
